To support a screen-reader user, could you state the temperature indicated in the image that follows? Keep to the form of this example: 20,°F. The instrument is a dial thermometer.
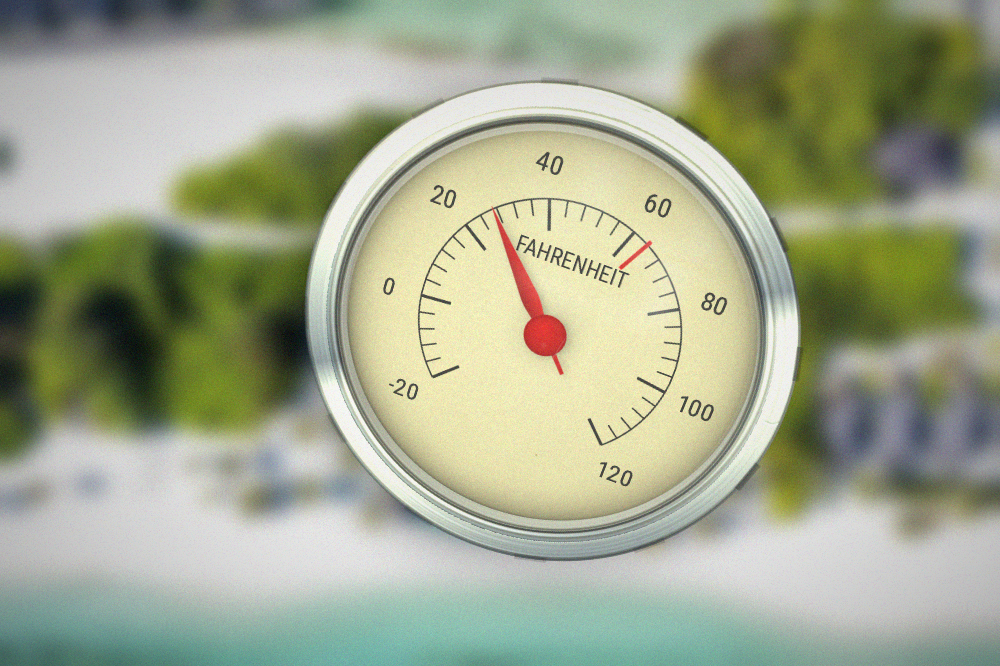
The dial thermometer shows 28,°F
